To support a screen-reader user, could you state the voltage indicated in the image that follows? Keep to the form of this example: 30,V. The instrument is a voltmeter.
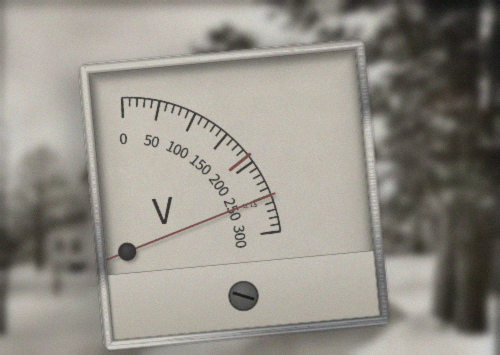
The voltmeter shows 250,V
